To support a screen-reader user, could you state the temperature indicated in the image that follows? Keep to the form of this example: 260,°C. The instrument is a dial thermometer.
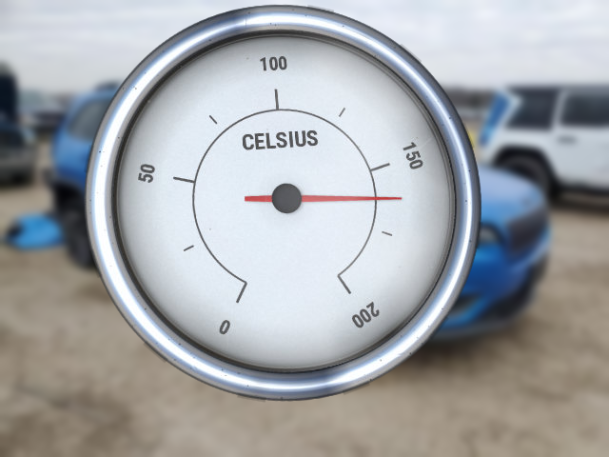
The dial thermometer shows 162.5,°C
